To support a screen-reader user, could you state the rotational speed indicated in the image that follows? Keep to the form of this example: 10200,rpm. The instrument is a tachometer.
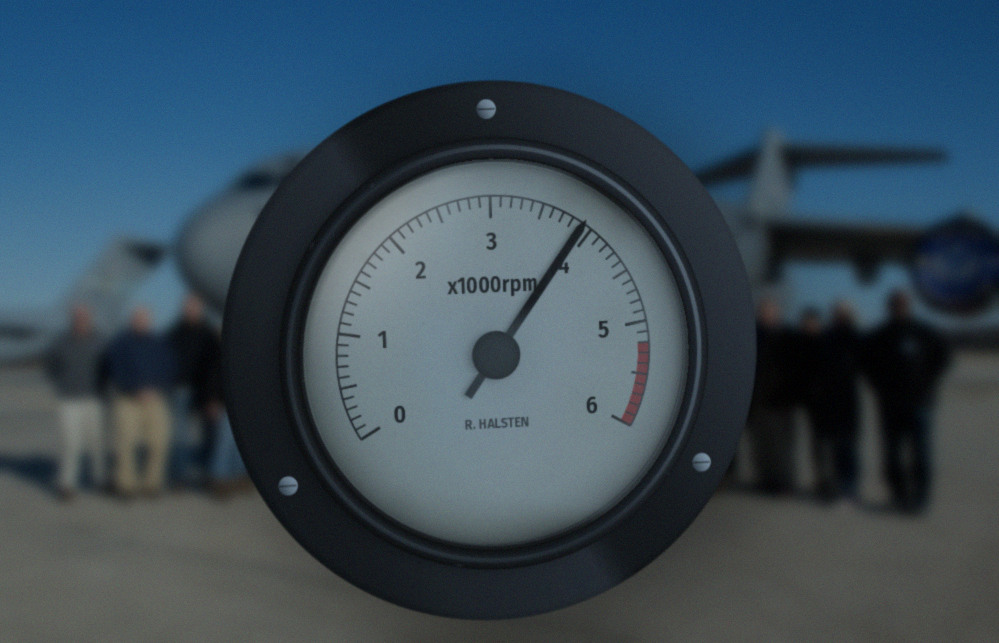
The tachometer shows 3900,rpm
